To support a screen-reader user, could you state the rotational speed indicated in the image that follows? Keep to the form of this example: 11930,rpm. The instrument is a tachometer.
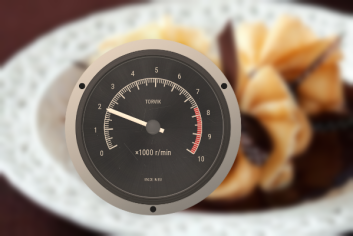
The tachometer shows 2000,rpm
